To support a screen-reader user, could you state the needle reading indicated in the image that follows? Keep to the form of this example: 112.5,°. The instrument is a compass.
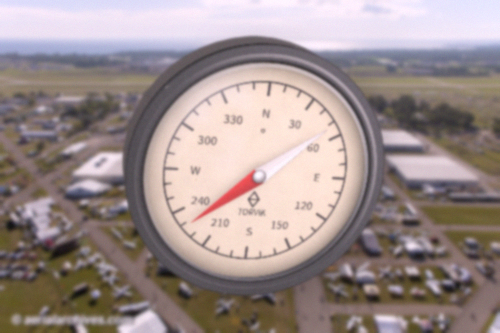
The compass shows 230,°
